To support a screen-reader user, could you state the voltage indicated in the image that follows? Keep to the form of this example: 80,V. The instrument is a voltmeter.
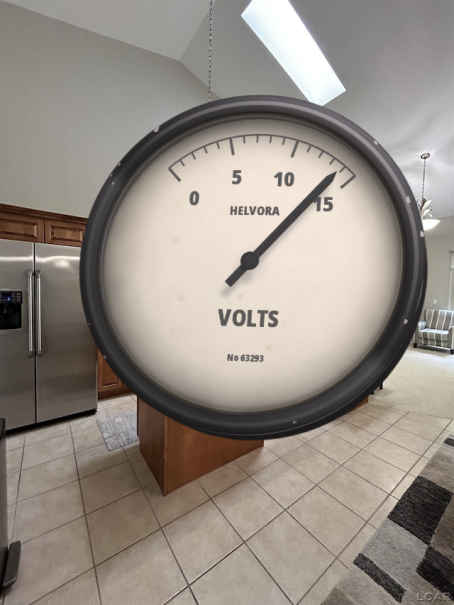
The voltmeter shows 14,V
